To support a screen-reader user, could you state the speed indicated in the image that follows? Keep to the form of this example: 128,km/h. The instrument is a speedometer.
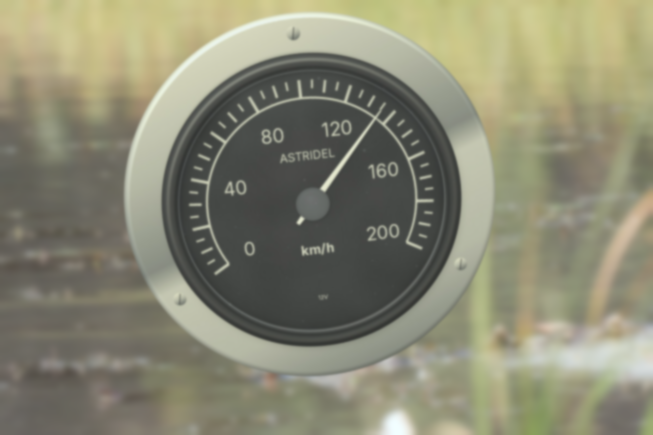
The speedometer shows 135,km/h
